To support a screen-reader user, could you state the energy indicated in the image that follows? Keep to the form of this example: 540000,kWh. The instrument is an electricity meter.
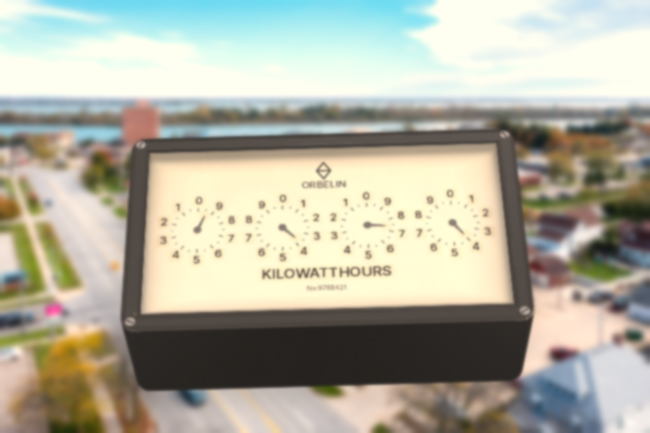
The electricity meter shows 9374,kWh
